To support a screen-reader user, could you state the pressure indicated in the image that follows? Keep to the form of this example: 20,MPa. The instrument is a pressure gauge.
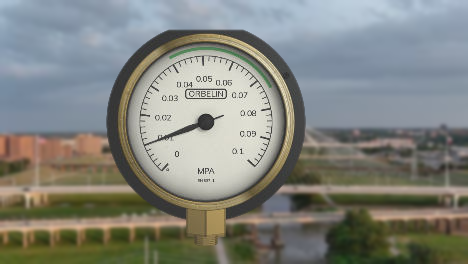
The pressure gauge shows 0.01,MPa
